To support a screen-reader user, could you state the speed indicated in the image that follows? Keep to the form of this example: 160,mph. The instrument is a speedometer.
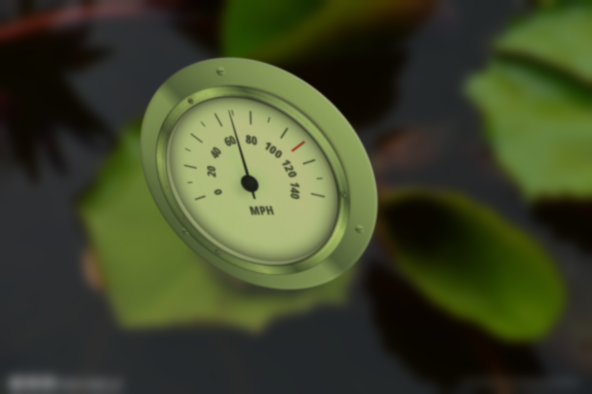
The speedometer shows 70,mph
